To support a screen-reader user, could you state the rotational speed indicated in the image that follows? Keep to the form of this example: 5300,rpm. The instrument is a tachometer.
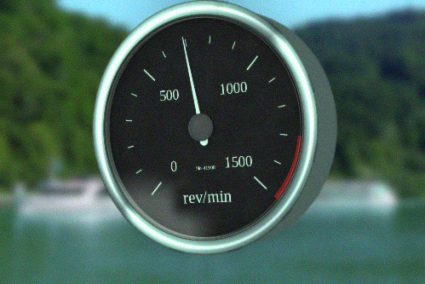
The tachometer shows 700,rpm
